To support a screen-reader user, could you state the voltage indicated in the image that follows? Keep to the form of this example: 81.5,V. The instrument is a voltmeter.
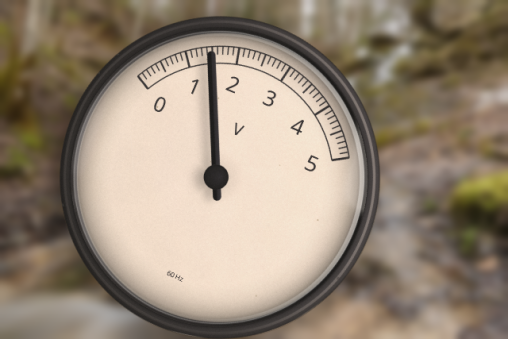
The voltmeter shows 1.5,V
